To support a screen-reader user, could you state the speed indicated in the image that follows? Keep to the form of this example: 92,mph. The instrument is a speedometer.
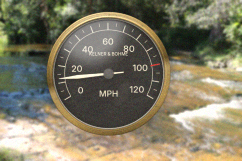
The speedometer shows 12.5,mph
